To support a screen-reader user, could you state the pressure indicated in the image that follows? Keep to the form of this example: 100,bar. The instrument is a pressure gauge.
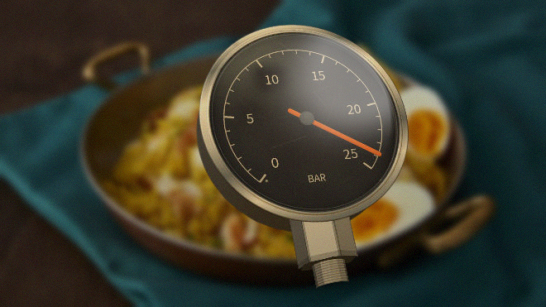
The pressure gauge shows 24,bar
